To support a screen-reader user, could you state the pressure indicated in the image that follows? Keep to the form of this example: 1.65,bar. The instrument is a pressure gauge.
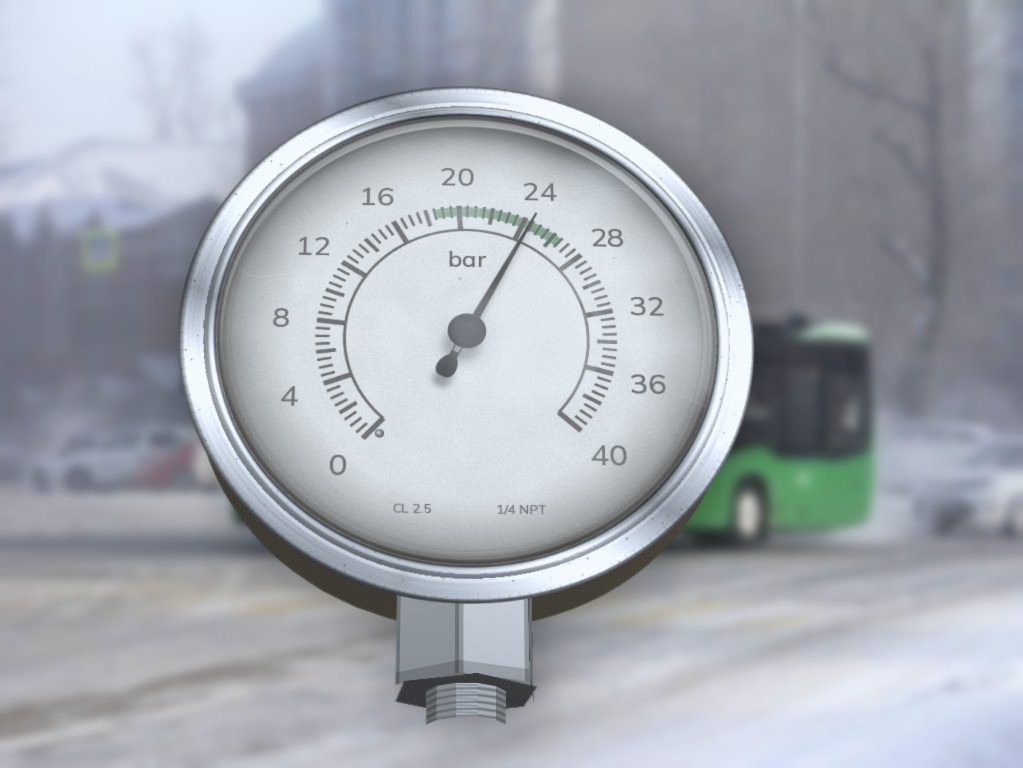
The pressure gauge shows 24.5,bar
